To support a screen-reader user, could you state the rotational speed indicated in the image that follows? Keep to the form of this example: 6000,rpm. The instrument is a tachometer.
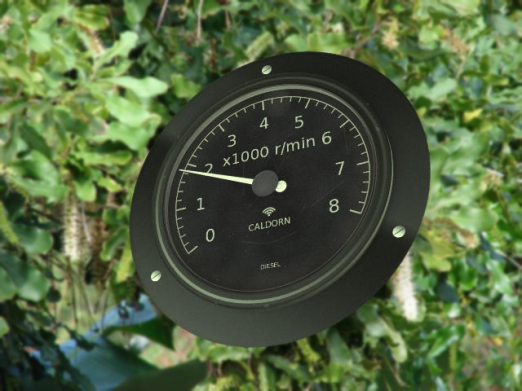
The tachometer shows 1800,rpm
